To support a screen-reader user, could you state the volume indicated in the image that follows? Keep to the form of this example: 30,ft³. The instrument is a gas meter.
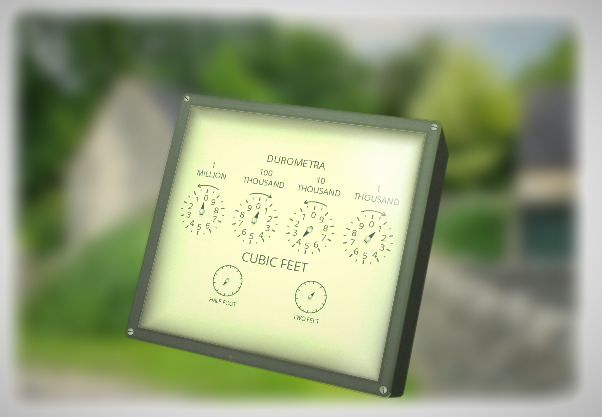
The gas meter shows 4100,ft³
